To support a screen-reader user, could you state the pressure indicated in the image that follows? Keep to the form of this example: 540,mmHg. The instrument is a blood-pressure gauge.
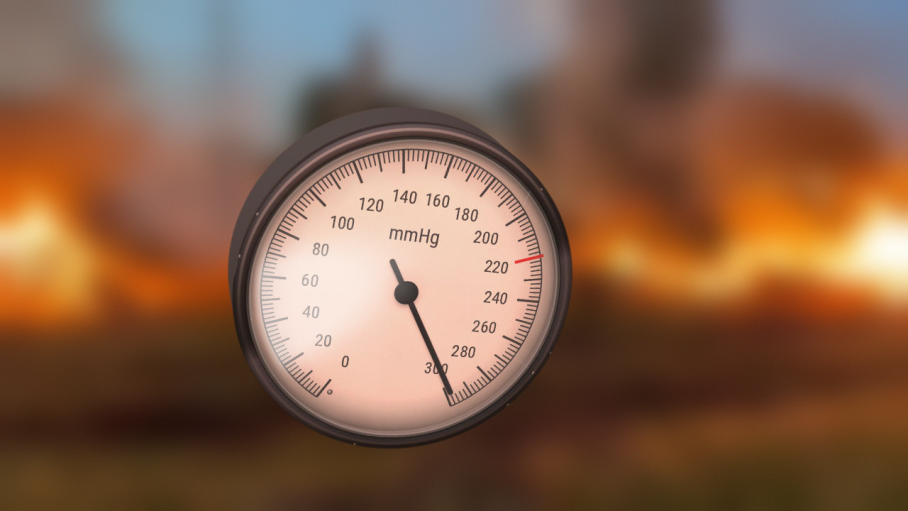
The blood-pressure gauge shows 298,mmHg
